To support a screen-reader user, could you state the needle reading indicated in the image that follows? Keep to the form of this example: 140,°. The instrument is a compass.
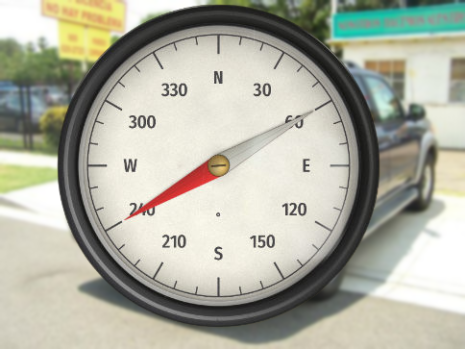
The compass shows 240,°
